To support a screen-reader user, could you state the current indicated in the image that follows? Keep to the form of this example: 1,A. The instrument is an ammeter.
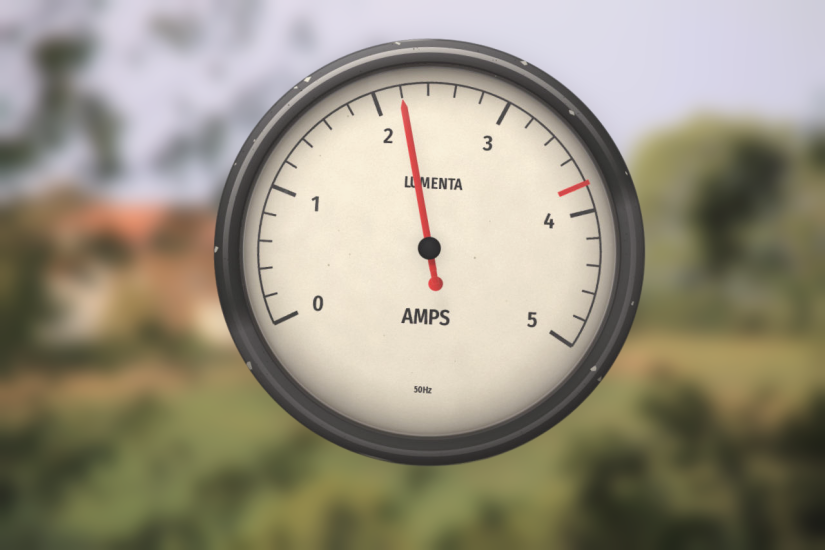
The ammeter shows 2.2,A
